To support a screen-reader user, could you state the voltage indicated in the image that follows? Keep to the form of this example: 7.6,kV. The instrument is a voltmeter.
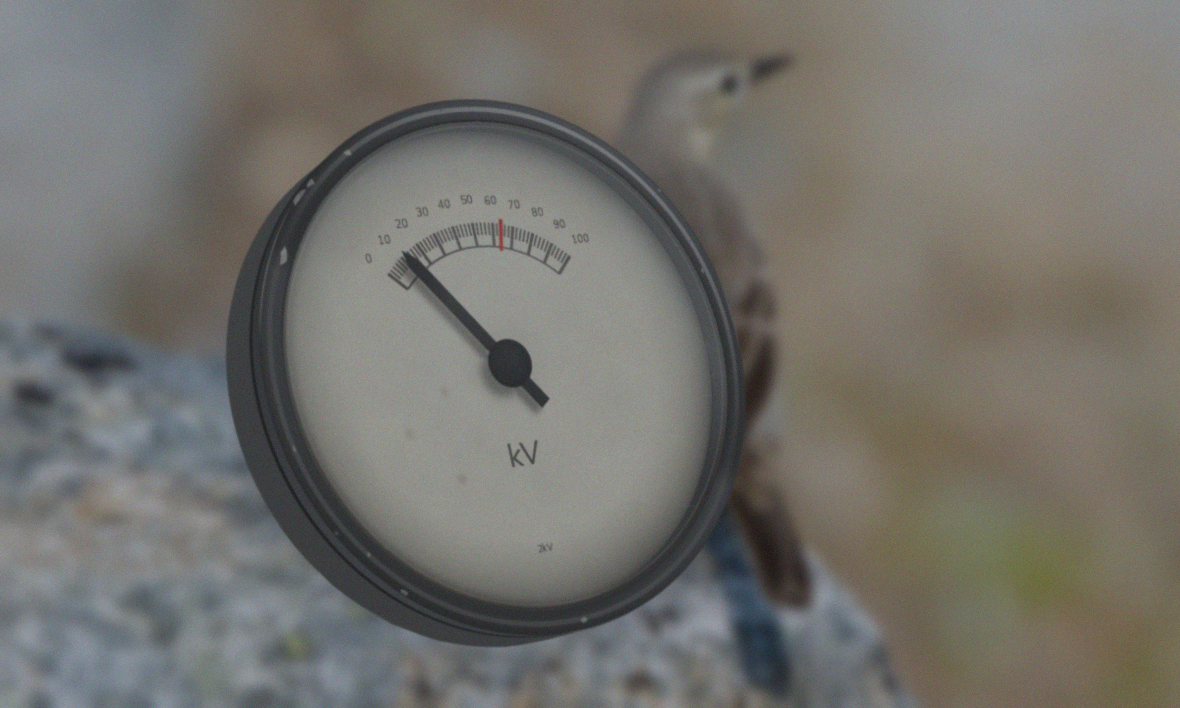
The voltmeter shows 10,kV
